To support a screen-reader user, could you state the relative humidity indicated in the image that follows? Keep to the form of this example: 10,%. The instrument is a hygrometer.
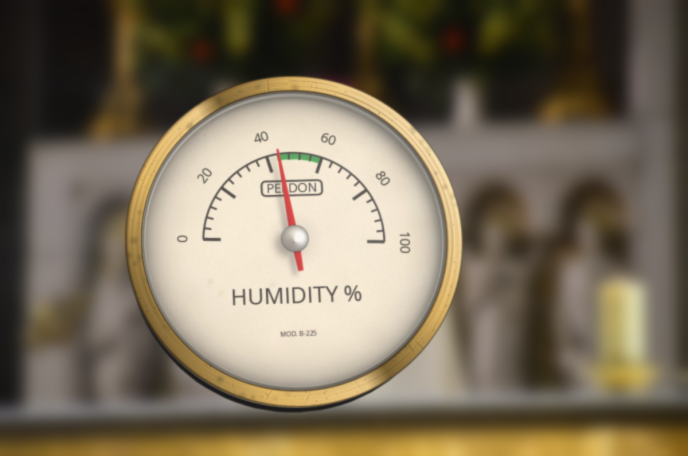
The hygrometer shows 44,%
